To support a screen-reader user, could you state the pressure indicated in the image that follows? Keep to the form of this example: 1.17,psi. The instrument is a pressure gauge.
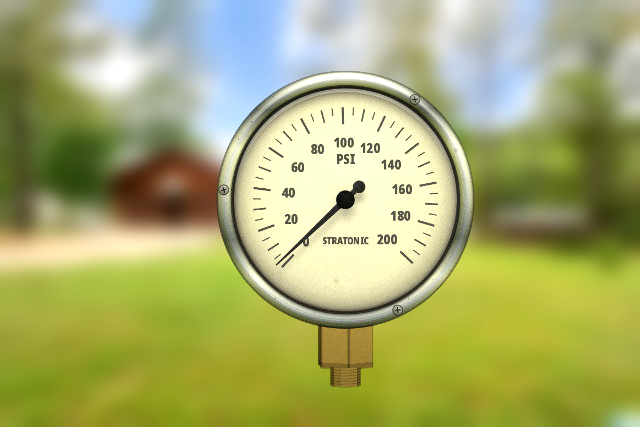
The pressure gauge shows 2.5,psi
